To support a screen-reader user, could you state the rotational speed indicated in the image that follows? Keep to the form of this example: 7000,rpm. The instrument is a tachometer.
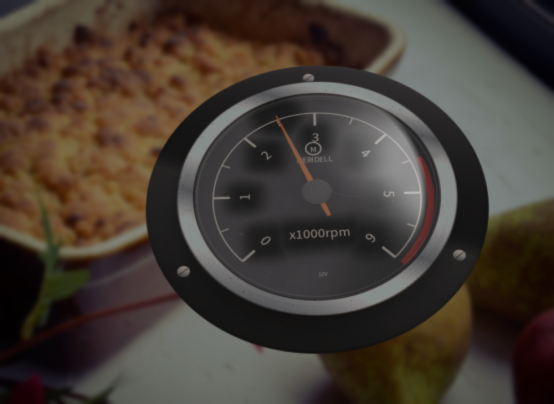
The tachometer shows 2500,rpm
